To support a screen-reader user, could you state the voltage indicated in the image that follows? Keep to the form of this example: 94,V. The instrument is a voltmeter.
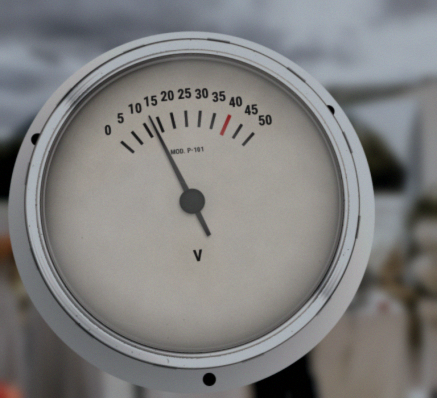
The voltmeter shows 12.5,V
